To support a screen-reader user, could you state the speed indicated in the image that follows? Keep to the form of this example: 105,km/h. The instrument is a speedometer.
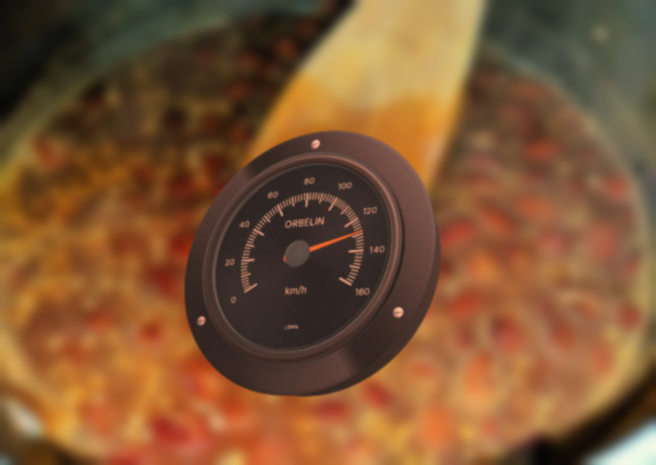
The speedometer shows 130,km/h
